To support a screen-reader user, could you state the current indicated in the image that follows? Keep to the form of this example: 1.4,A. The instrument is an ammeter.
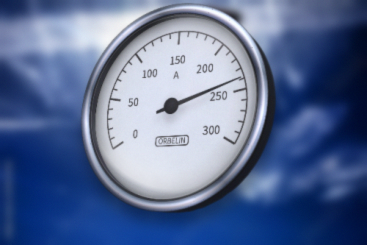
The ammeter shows 240,A
